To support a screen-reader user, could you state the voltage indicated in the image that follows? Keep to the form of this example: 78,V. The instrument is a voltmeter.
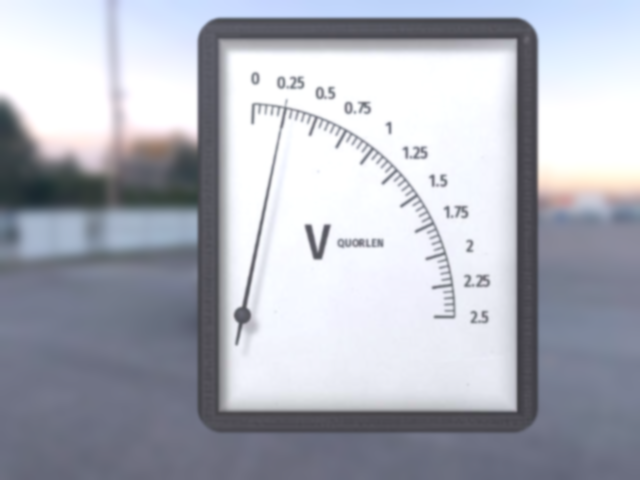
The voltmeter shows 0.25,V
